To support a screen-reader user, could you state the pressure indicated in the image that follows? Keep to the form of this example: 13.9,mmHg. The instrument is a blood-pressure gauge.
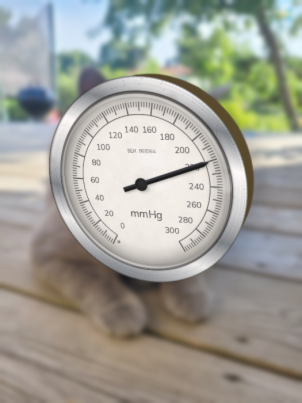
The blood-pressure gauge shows 220,mmHg
